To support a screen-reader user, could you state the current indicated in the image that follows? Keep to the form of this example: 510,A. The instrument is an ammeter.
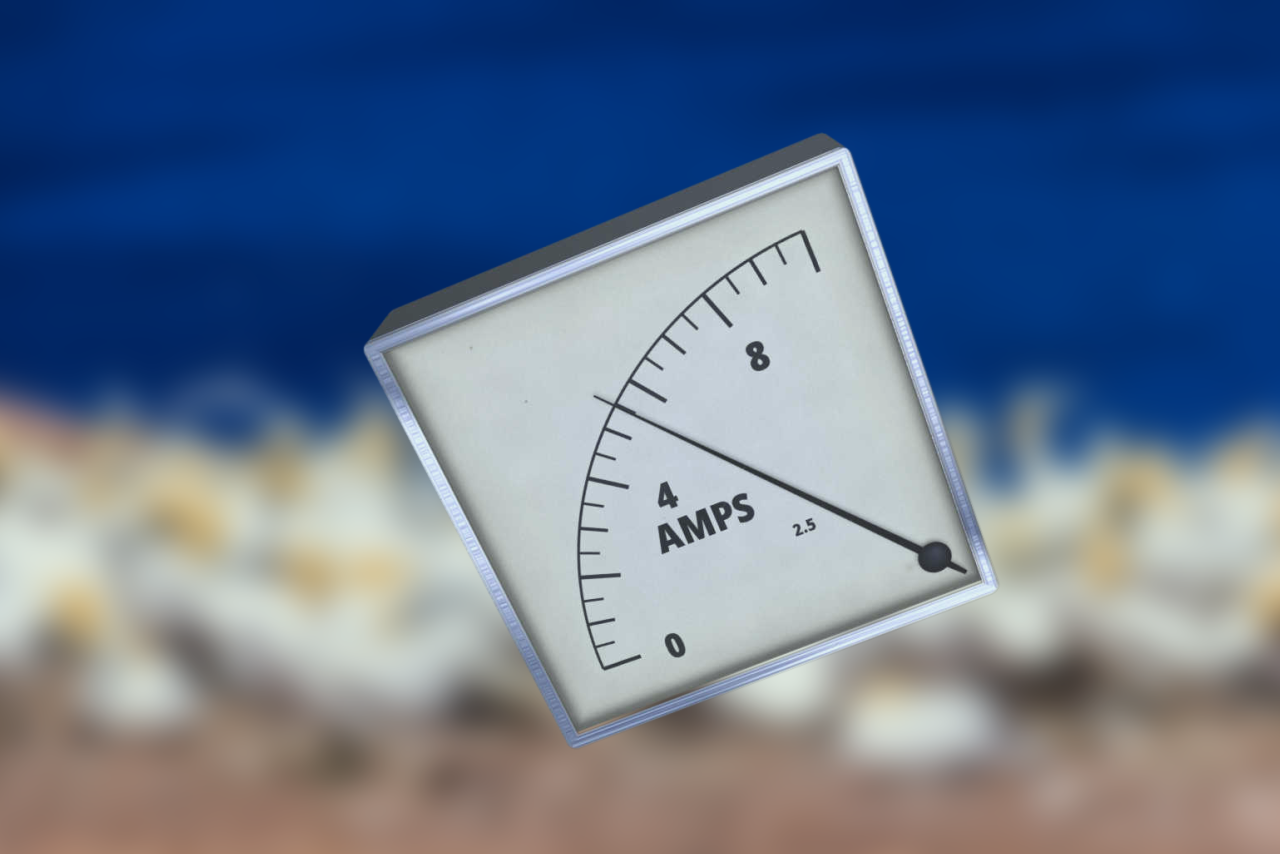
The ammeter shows 5.5,A
